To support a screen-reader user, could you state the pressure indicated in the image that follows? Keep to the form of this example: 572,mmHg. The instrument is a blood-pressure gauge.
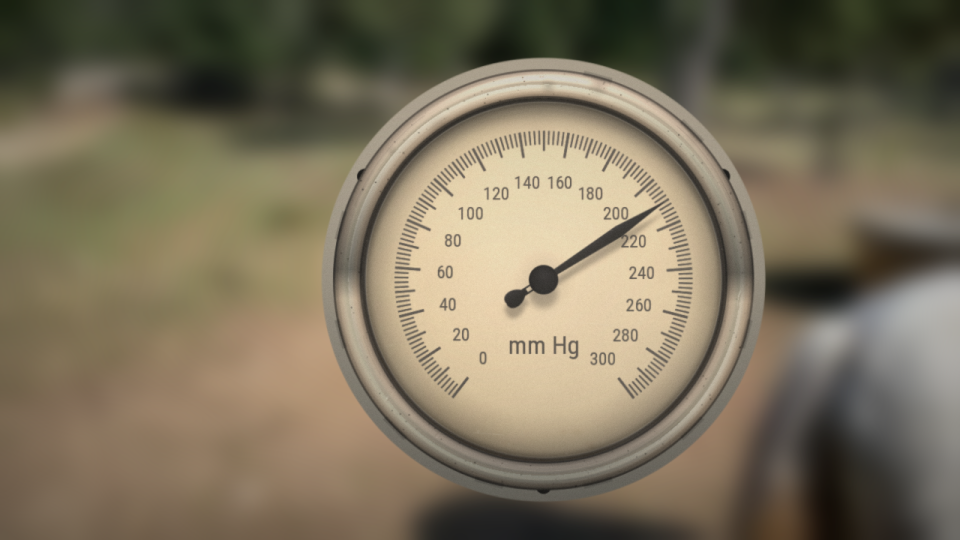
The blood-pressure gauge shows 210,mmHg
